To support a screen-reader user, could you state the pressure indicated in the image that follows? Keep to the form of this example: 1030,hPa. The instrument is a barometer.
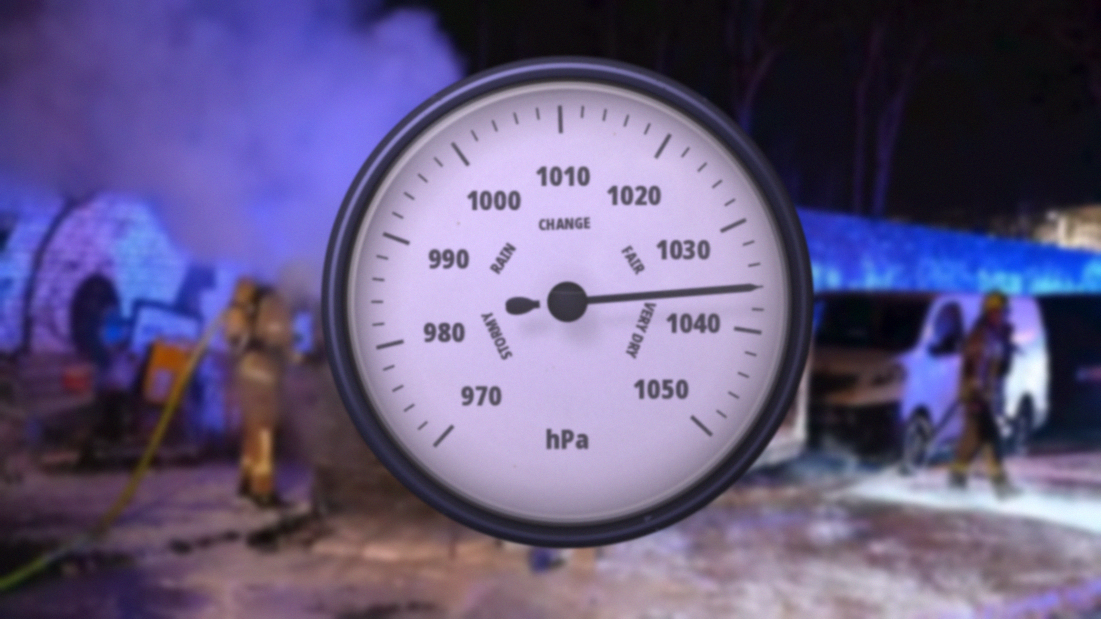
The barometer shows 1036,hPa
